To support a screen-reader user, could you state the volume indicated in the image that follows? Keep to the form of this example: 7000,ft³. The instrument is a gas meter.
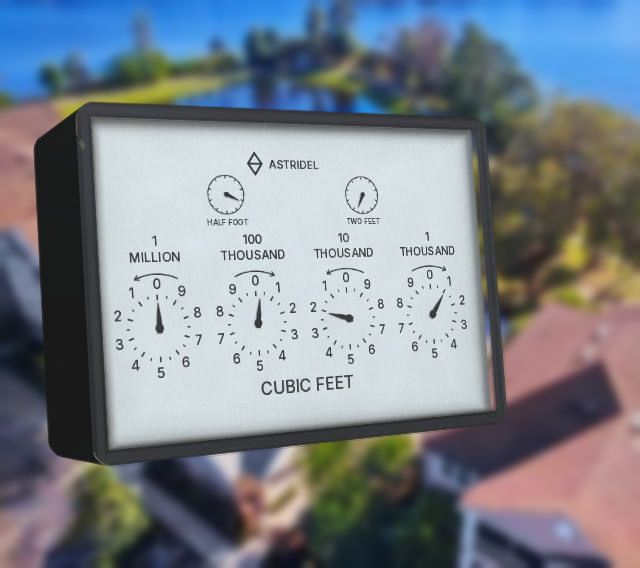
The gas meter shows 2100,ft³
